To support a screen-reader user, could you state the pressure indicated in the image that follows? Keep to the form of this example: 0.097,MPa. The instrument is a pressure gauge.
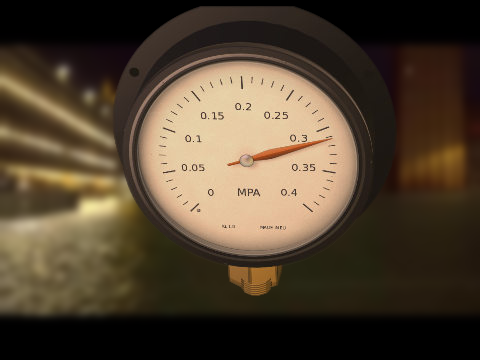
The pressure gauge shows 0.31,MPa
